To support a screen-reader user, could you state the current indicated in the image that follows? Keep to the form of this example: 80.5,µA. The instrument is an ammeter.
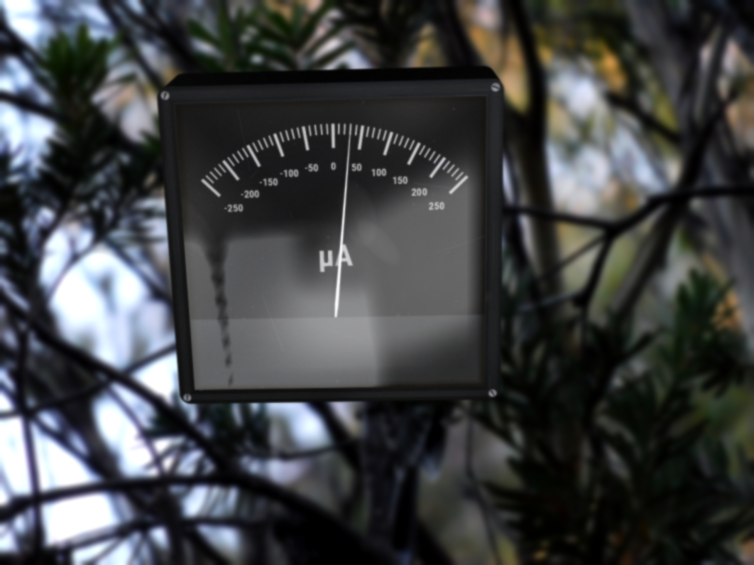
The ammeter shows 30,µA
